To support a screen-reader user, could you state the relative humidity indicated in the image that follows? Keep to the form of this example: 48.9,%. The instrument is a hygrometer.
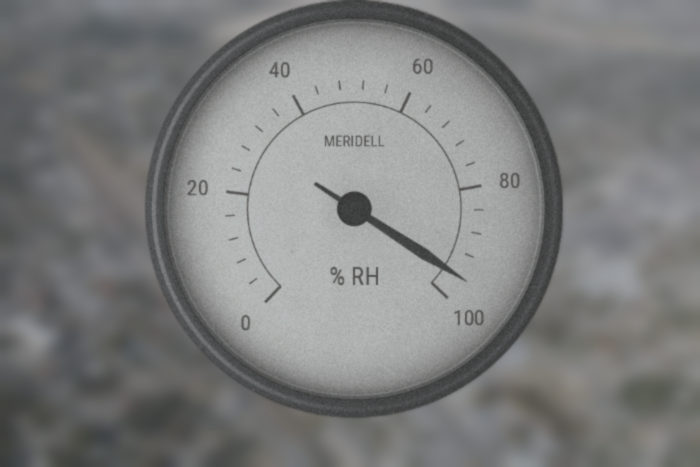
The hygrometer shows 96,%
